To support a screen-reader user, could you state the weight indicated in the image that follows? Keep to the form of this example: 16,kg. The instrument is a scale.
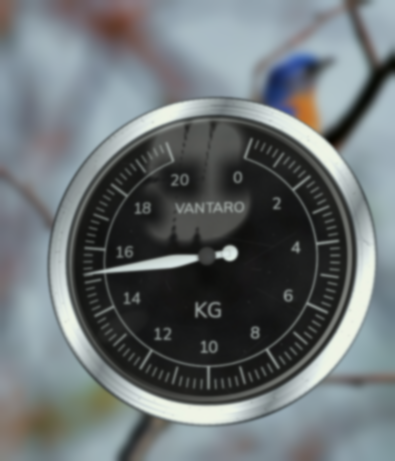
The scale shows 15.2,kg
